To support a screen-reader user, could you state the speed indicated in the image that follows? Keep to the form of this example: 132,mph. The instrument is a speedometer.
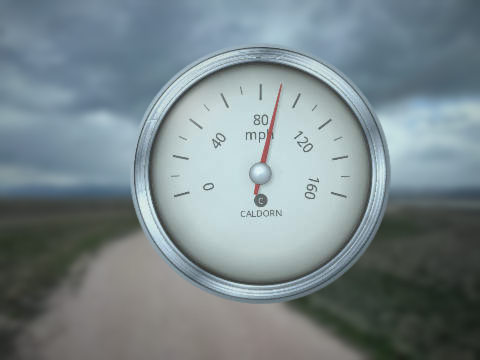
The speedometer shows 90,mph
